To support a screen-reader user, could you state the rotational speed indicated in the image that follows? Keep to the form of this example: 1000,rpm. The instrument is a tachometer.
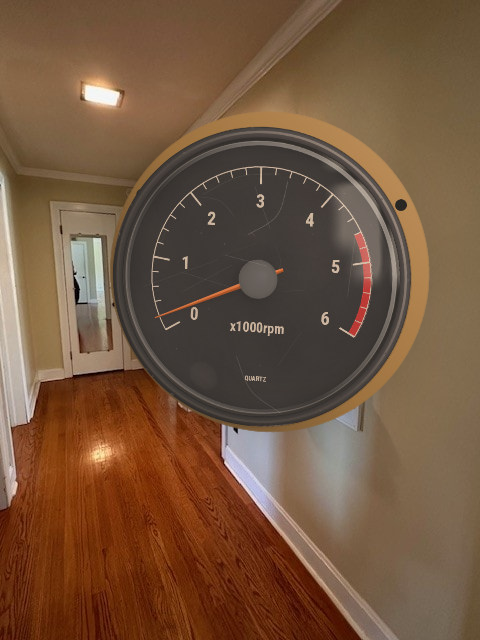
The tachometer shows 200,rpm
